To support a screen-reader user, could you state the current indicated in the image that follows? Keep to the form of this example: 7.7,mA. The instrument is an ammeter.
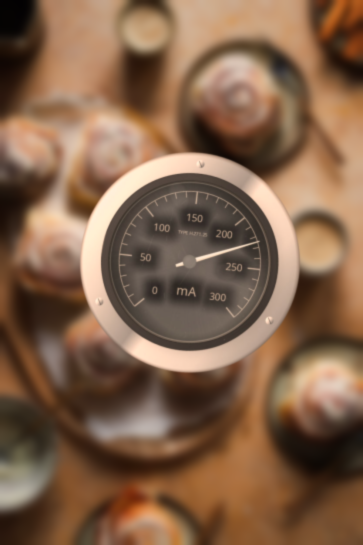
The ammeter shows 225,mA
